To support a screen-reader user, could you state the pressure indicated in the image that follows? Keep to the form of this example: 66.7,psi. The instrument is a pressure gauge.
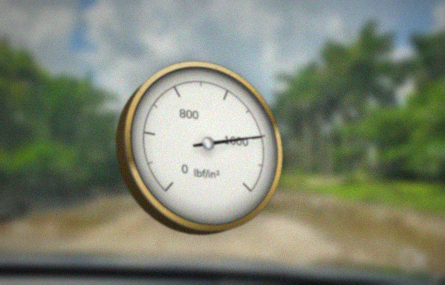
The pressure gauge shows 1600,psi
